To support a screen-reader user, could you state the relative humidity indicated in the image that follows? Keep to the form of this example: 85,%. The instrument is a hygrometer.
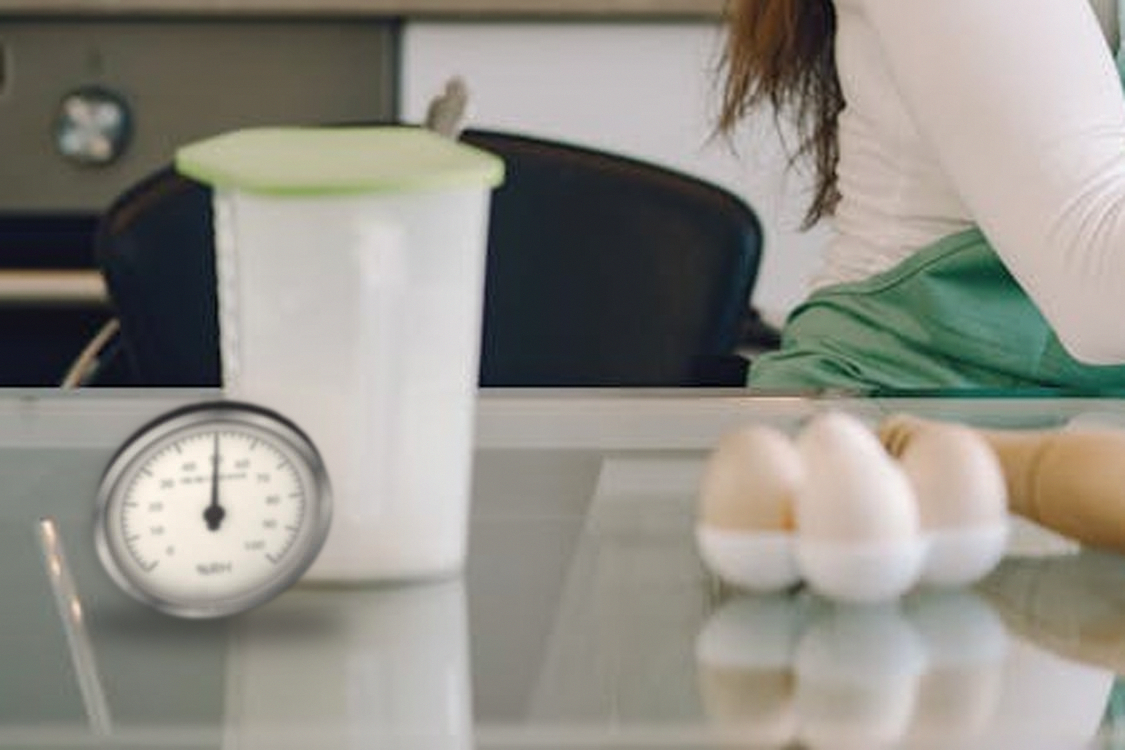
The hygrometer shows 50,%
